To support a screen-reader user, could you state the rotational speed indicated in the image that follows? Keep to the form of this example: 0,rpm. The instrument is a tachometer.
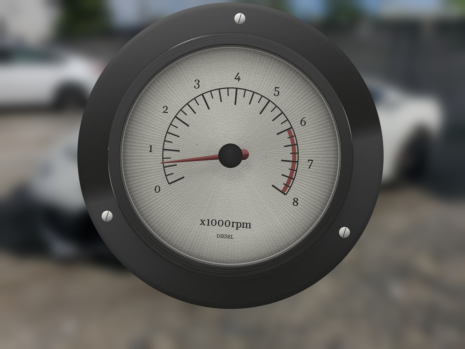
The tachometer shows 625,rpm
